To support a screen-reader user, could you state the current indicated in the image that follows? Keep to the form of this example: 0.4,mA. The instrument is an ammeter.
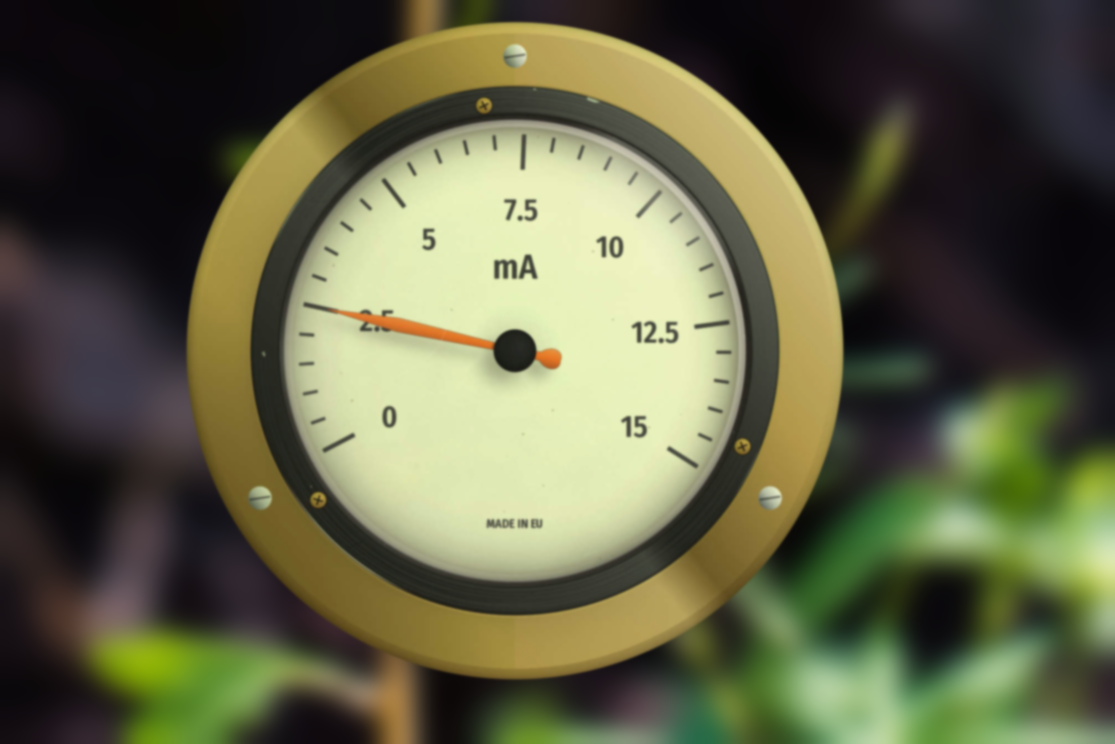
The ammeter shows 2.5,mA
